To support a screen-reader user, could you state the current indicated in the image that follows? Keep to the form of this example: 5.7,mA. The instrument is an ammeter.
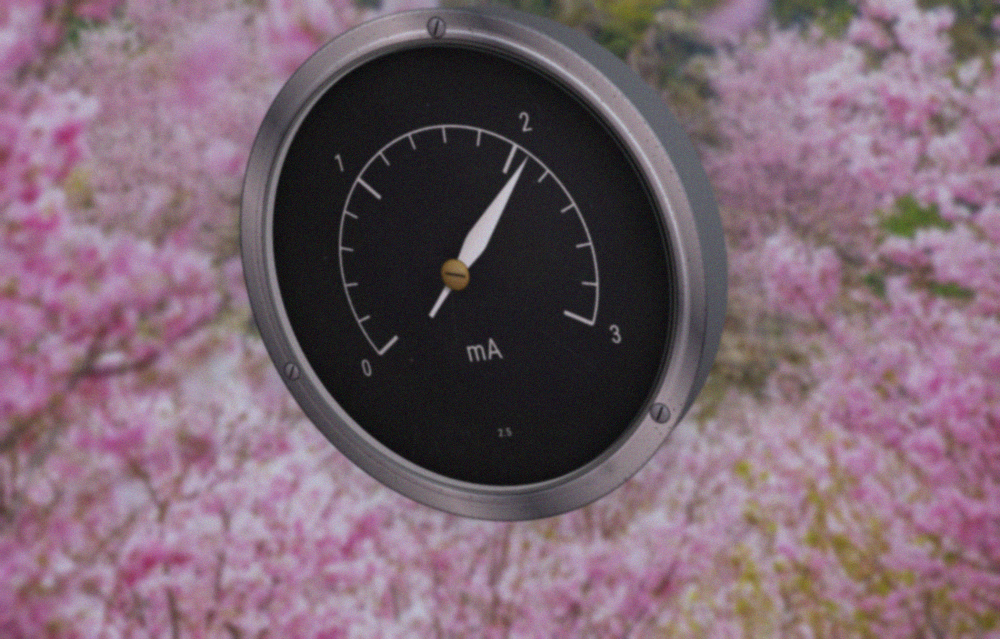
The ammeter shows 2.1,mA
